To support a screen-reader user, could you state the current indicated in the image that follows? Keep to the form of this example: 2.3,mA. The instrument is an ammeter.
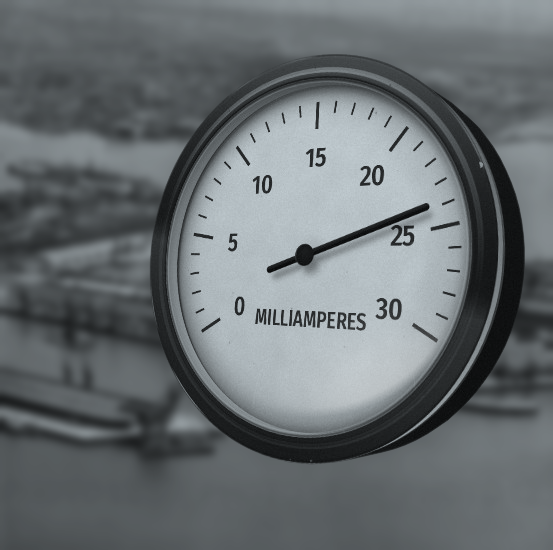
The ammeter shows 24,mA
